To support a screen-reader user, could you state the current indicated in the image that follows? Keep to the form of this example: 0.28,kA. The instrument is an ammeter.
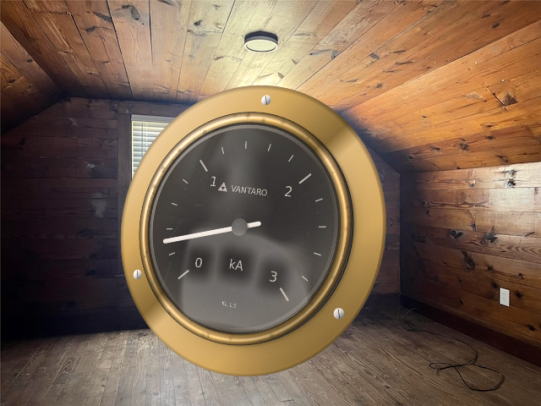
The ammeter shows 0.3,kA
